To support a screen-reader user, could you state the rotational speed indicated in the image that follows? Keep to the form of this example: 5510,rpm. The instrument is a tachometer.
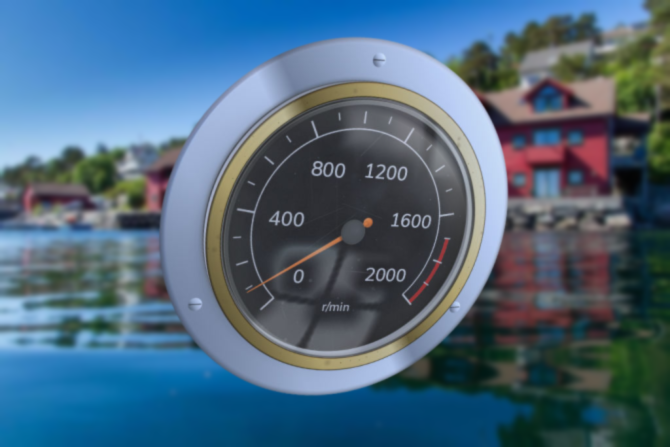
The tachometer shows 100,rpm
